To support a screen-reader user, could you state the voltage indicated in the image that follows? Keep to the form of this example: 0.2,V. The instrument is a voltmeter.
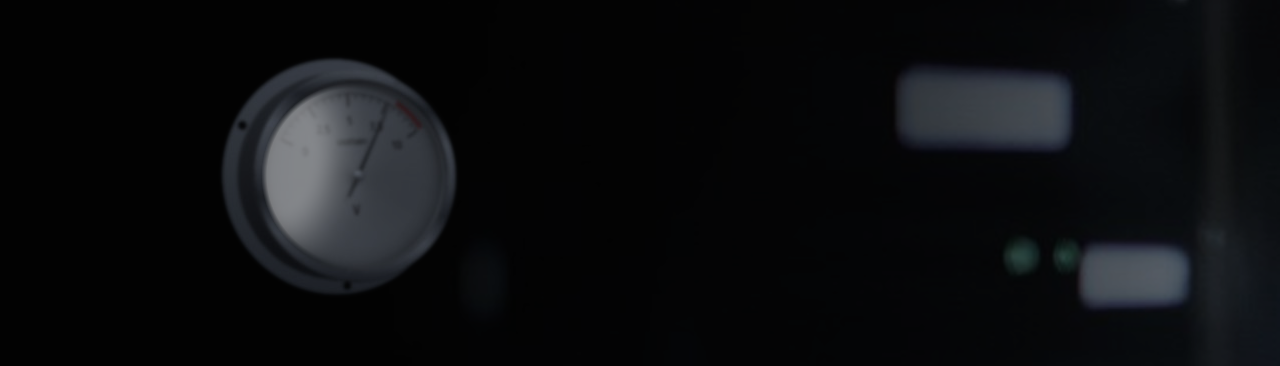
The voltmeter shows 7.5,V
